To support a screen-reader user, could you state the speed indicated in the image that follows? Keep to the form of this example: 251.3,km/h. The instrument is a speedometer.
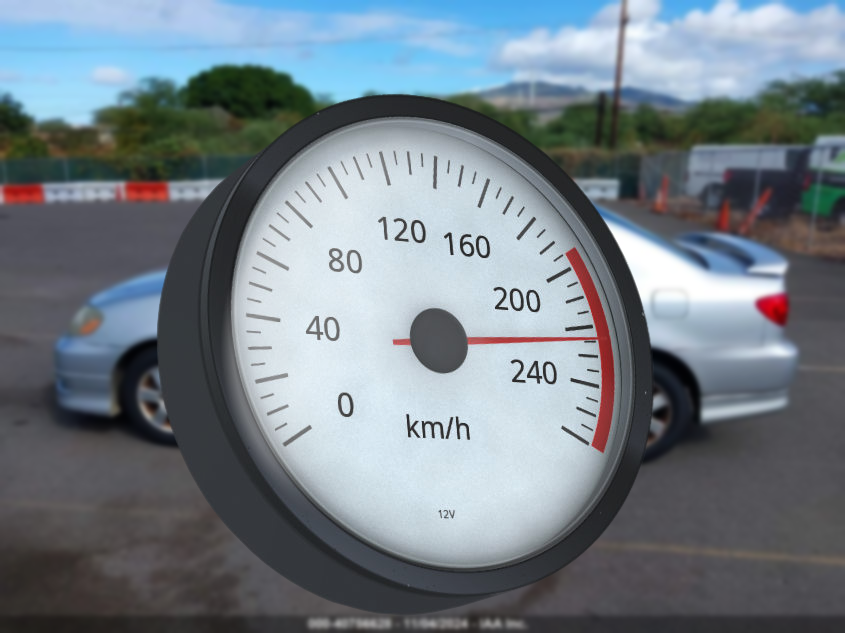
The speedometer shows 225,km/h
